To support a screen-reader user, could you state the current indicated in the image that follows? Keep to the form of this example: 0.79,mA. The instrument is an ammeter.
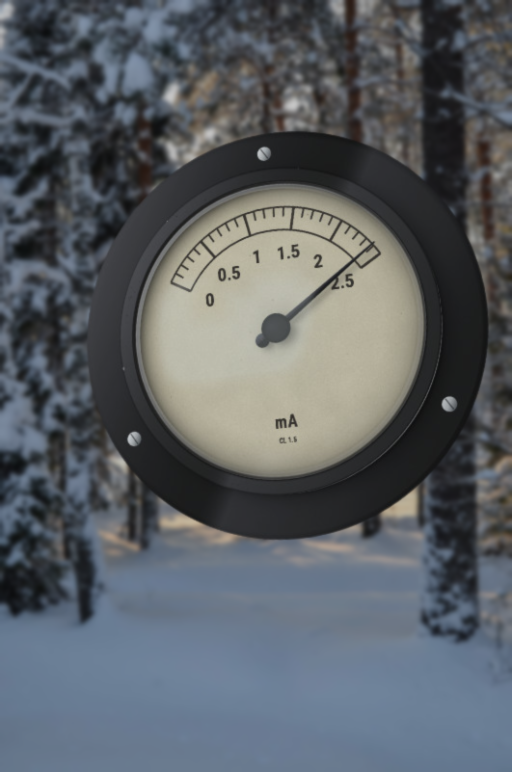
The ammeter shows 2.4,mA
